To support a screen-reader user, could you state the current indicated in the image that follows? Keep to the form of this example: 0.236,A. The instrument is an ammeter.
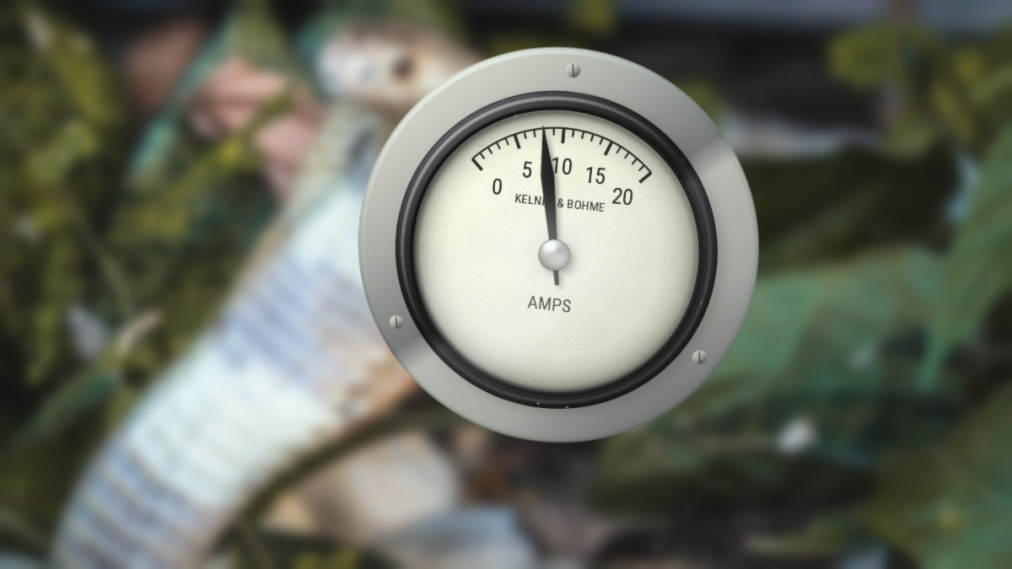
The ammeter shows 8,A
